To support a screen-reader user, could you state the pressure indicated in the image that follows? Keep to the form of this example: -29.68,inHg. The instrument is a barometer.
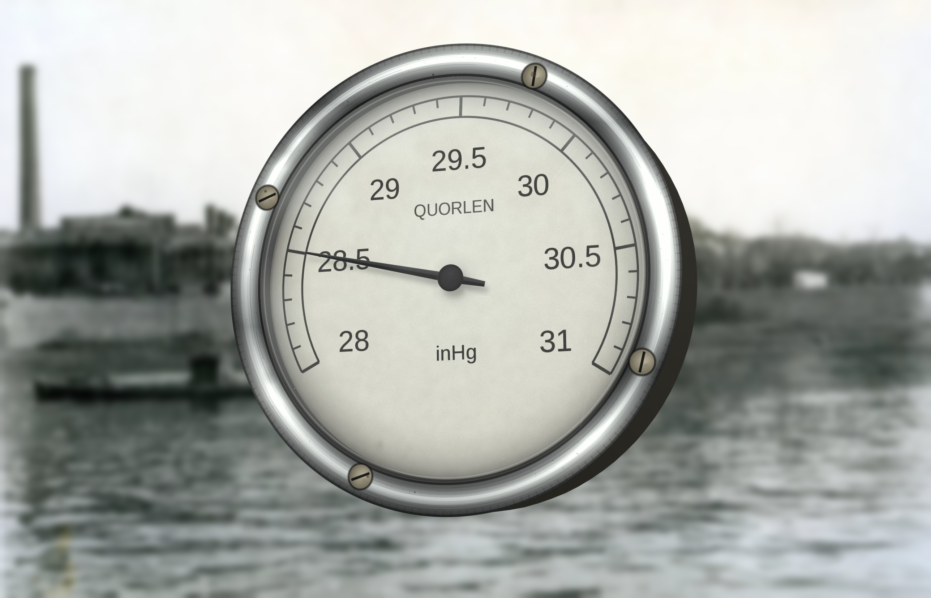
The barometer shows 28.5,inHg
